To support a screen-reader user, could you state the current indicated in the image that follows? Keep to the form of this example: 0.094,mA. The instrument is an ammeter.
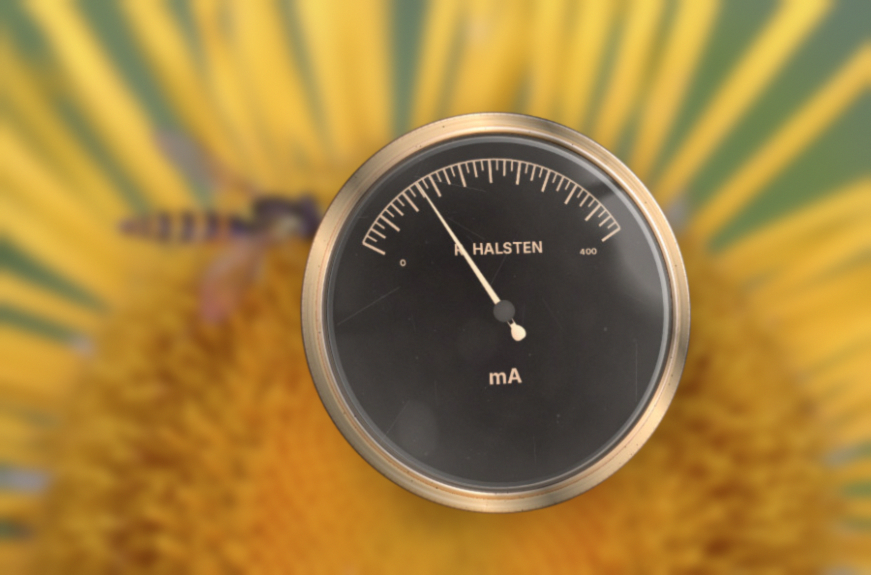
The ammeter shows 100,mA
